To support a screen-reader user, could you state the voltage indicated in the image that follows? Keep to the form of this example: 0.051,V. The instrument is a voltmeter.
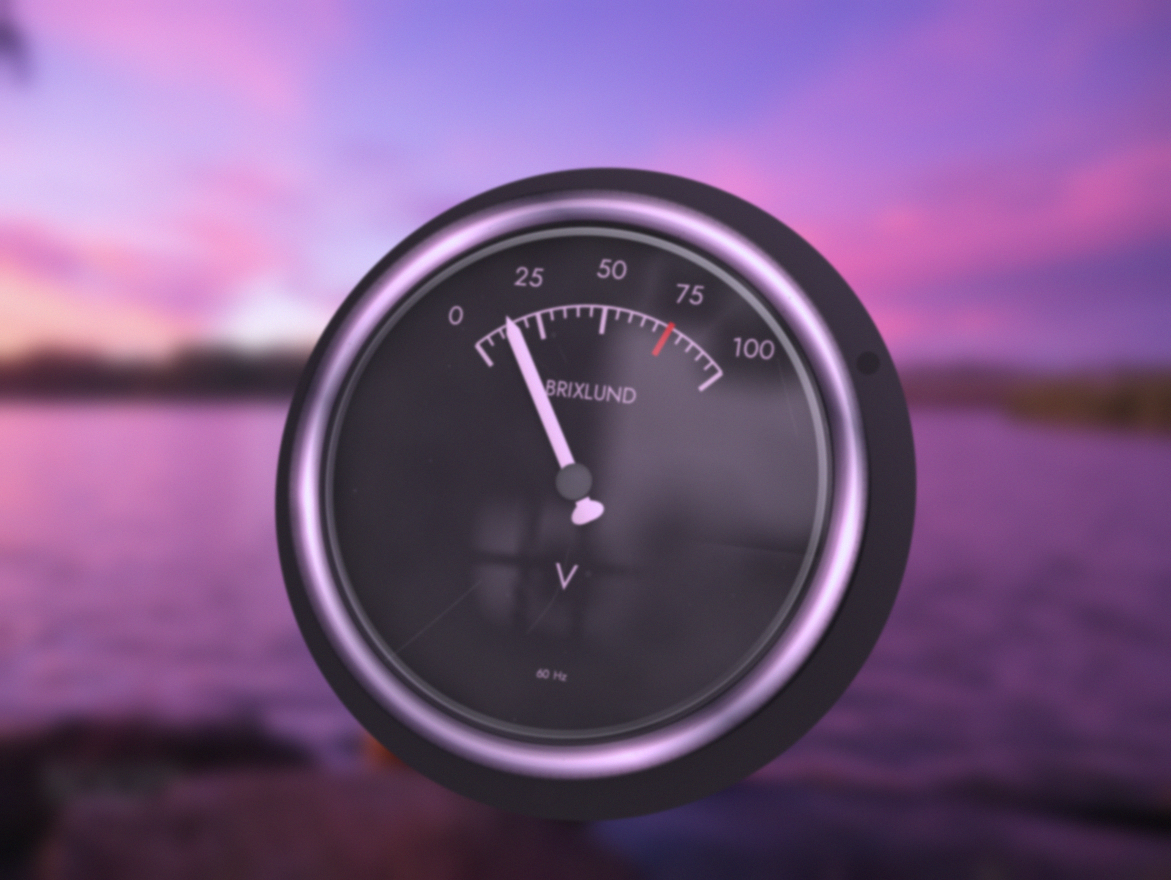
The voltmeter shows 15,V
